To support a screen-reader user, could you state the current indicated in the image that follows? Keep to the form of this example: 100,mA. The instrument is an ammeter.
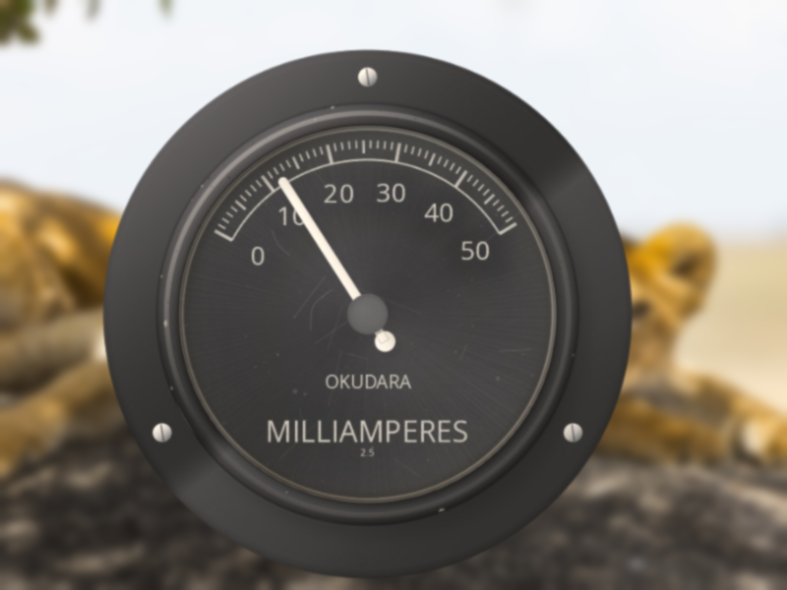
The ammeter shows 12,mA
